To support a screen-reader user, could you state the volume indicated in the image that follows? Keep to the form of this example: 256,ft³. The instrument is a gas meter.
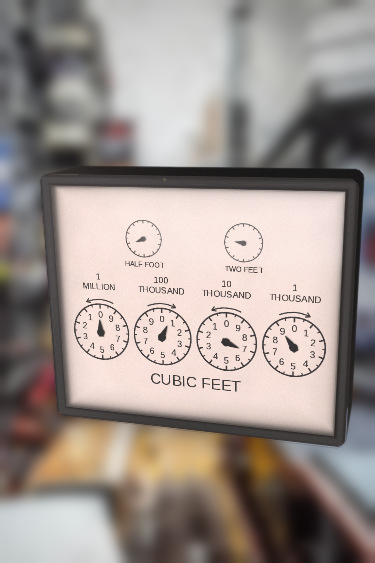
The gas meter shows 6900,ft³
